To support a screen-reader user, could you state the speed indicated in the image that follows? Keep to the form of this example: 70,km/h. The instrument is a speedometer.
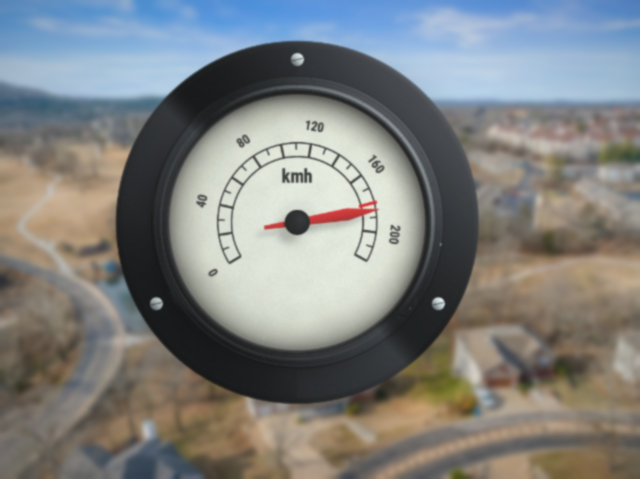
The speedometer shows 185,km/h
